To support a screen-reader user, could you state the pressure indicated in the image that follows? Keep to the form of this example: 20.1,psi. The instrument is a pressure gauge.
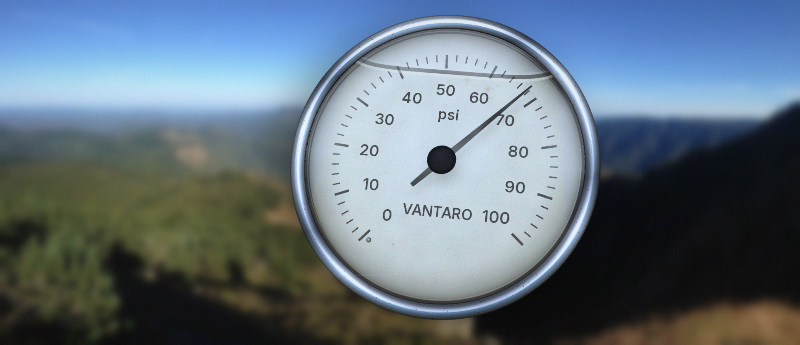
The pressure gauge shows 68,psi
